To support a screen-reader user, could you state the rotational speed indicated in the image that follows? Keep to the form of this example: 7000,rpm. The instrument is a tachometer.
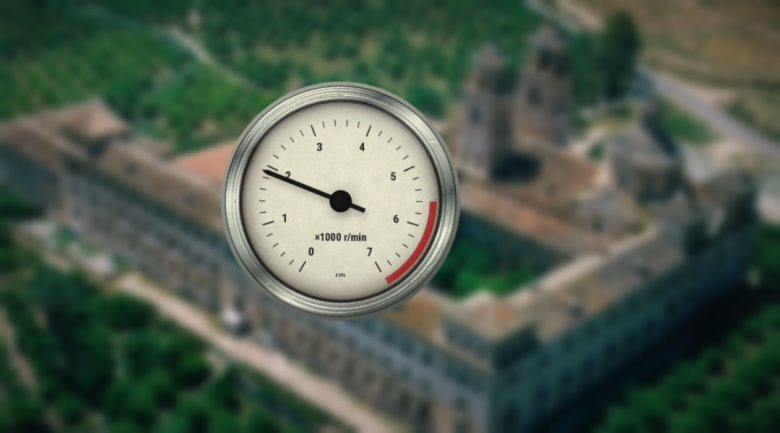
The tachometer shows 1900,rpm
